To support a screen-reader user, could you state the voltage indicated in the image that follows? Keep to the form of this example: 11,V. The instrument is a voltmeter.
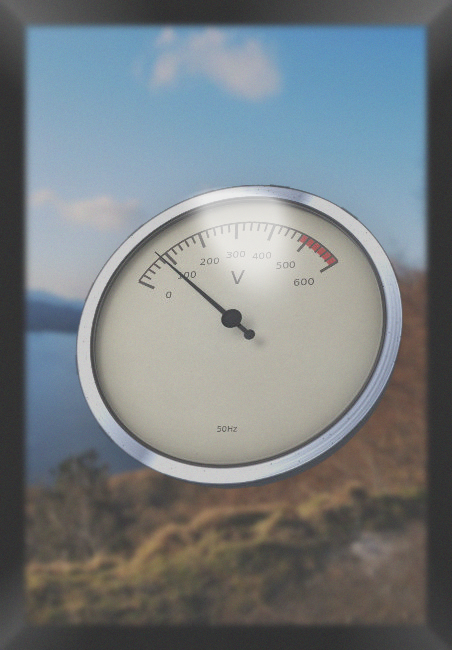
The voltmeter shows 80,V
